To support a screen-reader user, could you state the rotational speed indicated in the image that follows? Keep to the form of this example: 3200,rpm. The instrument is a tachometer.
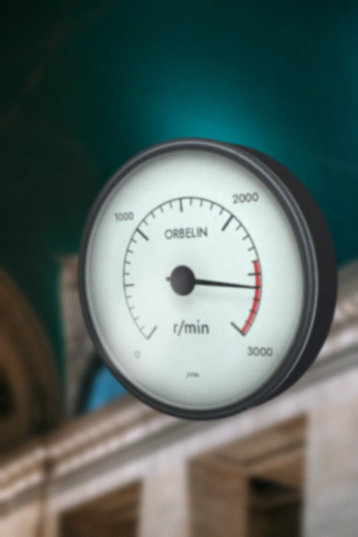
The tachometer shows 2600,rpm
